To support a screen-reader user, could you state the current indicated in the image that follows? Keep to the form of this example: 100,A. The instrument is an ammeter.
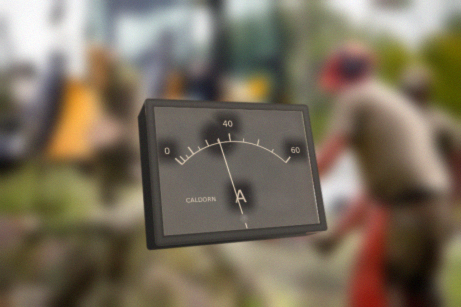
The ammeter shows 35,A
